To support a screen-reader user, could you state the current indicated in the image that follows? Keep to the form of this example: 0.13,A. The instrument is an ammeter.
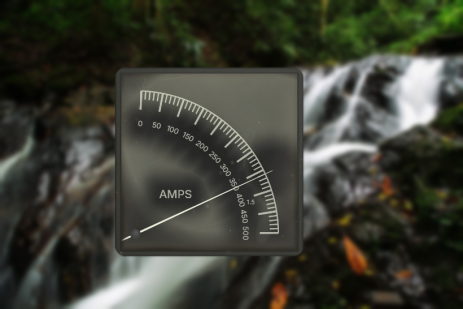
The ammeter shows 360,A
